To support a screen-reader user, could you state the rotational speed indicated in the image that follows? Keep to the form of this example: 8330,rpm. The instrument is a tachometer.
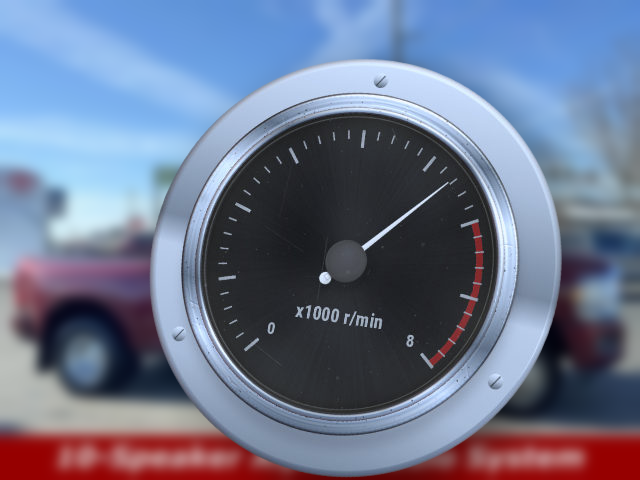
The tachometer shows 5400,rpm
